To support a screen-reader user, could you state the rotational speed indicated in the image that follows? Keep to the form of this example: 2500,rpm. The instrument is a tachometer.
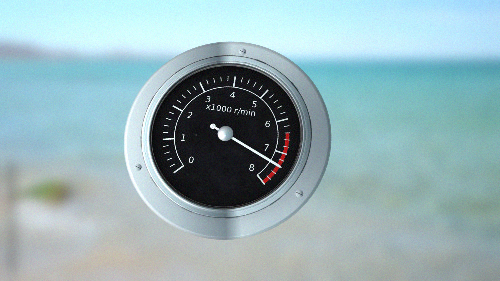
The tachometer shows 7400,rpm
